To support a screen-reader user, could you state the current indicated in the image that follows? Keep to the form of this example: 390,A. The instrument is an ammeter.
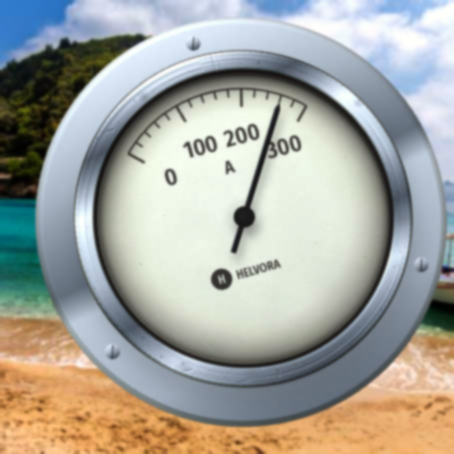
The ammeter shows 260,A
